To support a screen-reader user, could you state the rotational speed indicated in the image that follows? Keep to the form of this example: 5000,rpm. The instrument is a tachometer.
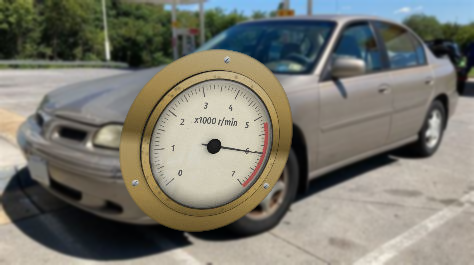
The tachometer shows 6000,rpm
